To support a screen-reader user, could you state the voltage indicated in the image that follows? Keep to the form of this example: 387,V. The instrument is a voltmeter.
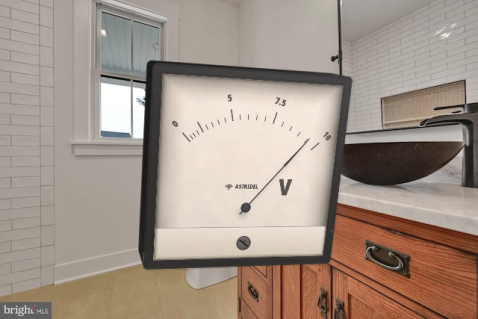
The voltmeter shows 9.5,V
